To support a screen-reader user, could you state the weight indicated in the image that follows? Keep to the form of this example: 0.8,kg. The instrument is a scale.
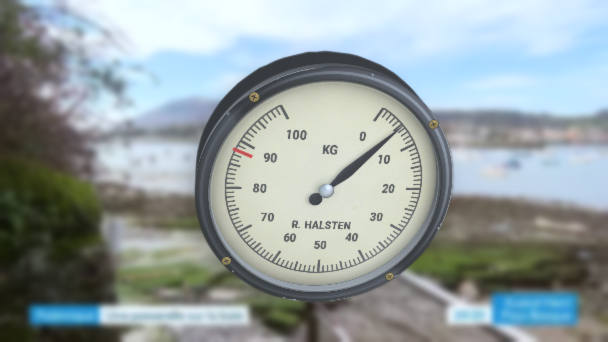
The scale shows 5,kg
